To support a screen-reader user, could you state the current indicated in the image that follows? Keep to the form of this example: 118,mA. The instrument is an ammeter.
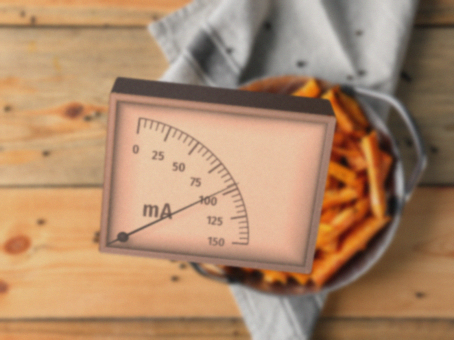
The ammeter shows 95,mA
